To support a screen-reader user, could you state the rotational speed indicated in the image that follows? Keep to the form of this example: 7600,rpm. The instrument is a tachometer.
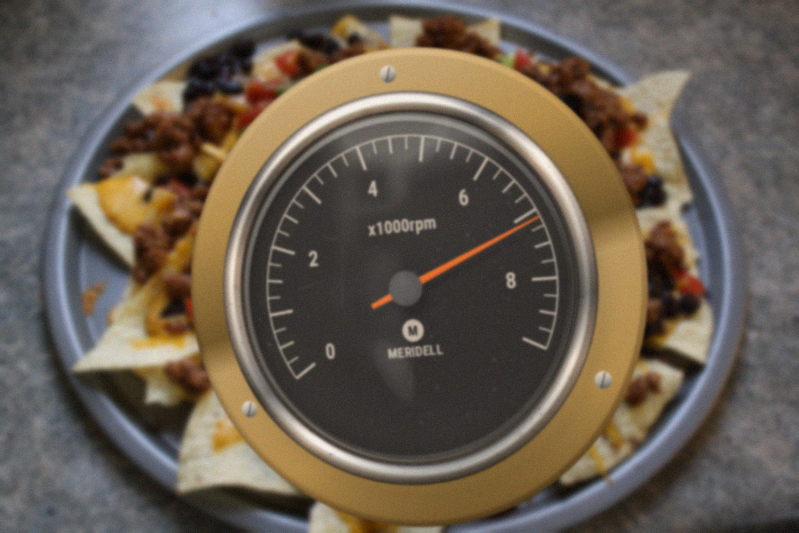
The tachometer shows 7125,rpm
